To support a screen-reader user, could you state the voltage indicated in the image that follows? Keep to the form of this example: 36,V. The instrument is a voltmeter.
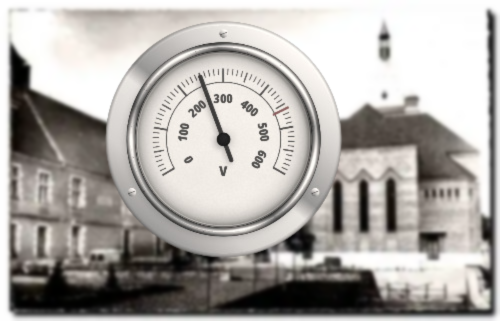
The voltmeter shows 250,V
